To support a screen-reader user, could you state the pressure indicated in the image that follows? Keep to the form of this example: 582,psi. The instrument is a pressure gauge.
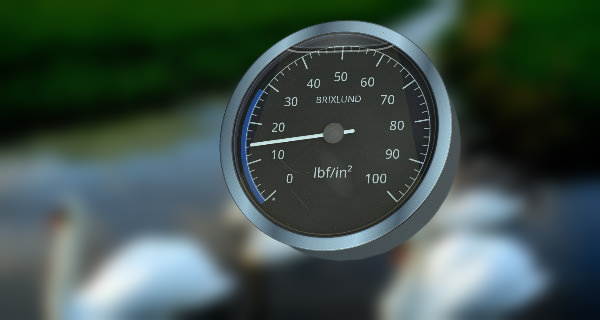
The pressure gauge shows 14,psi
